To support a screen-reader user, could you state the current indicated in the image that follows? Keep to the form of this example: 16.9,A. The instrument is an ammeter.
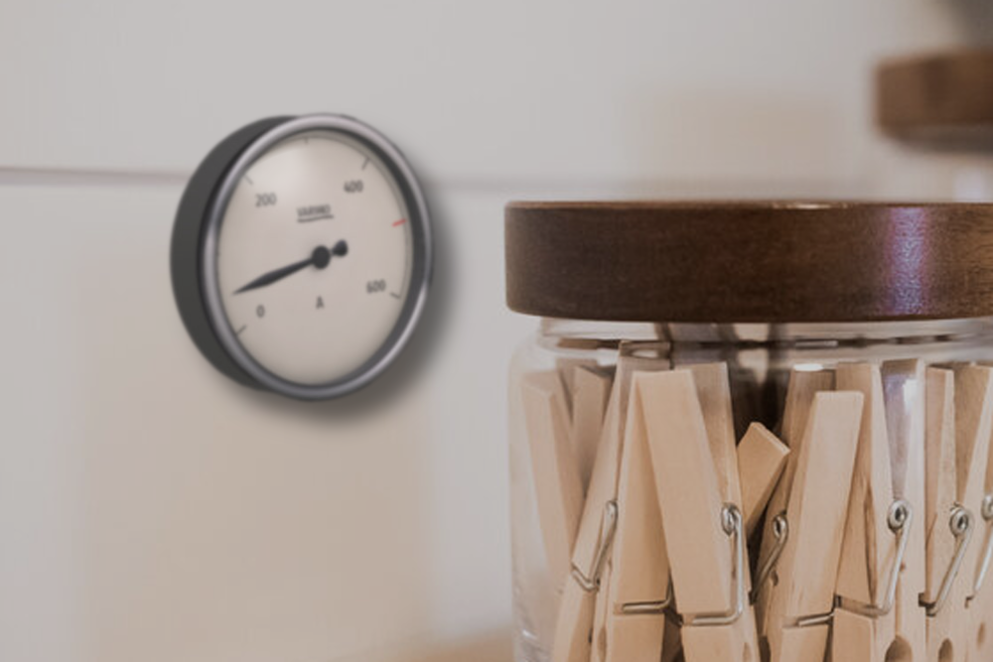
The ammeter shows 50,A
